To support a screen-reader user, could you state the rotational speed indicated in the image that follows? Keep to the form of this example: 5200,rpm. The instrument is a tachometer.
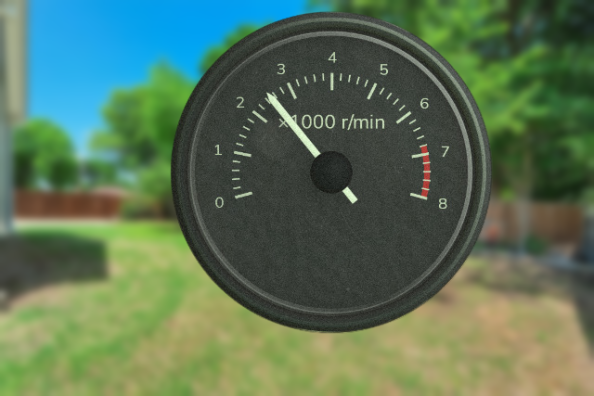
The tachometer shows 2500,rpm
